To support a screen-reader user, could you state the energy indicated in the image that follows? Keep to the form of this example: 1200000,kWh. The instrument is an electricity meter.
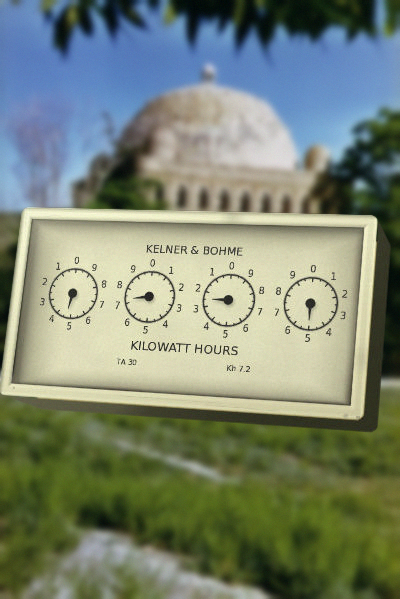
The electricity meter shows 4725,kWh
